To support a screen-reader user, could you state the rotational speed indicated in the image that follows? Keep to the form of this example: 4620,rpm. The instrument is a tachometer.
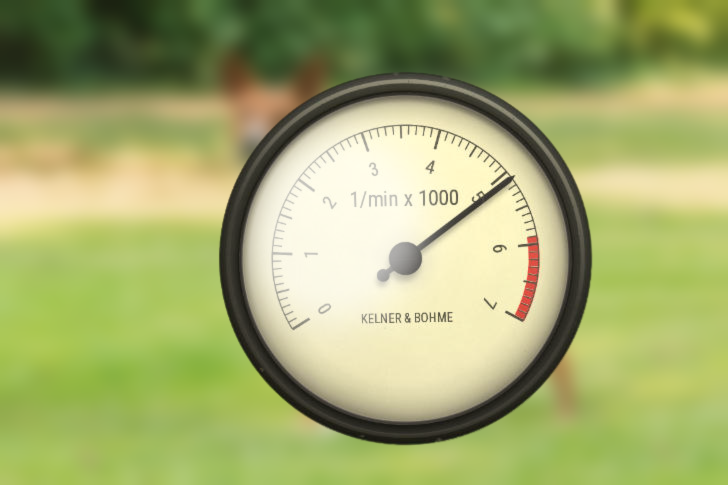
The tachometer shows 5100,rpm
